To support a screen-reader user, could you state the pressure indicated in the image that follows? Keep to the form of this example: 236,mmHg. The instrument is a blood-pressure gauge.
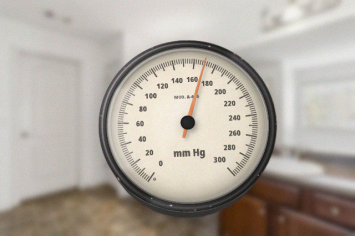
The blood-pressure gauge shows 170,mmHg
